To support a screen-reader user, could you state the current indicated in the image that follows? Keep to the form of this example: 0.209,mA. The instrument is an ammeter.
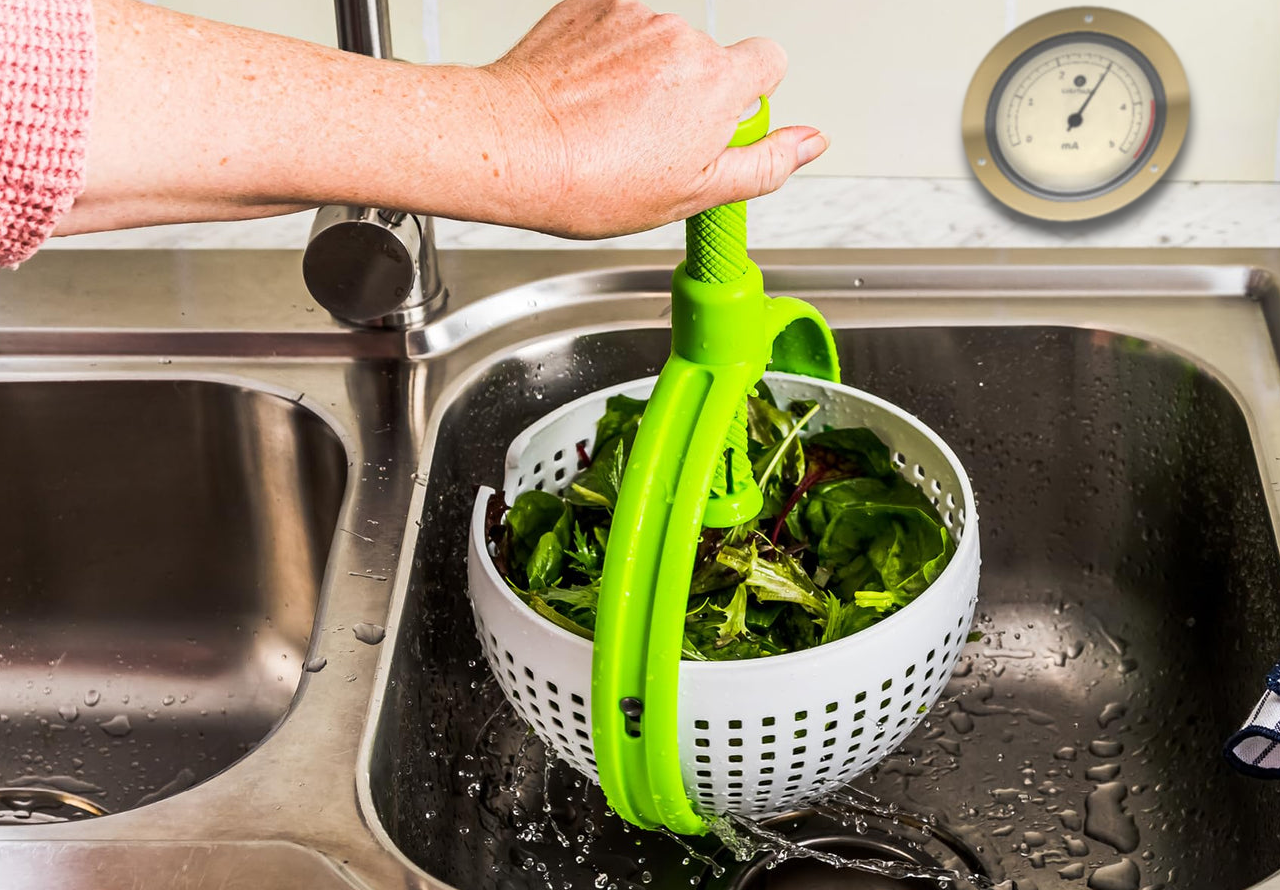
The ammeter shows 3,mA
